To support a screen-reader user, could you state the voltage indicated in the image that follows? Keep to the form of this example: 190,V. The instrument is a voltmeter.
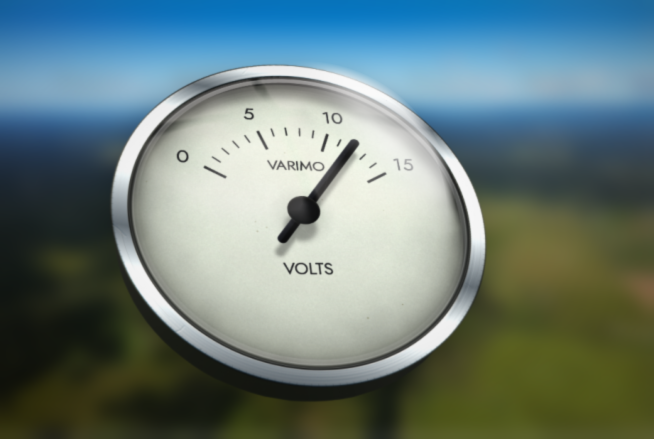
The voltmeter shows 12,V
